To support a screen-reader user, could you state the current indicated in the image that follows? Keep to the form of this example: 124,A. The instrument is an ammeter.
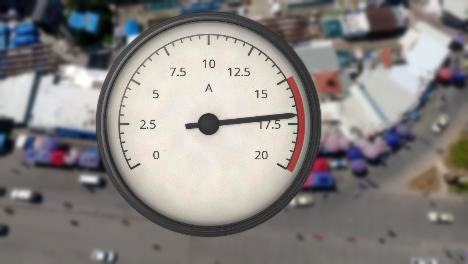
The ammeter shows 17,A
